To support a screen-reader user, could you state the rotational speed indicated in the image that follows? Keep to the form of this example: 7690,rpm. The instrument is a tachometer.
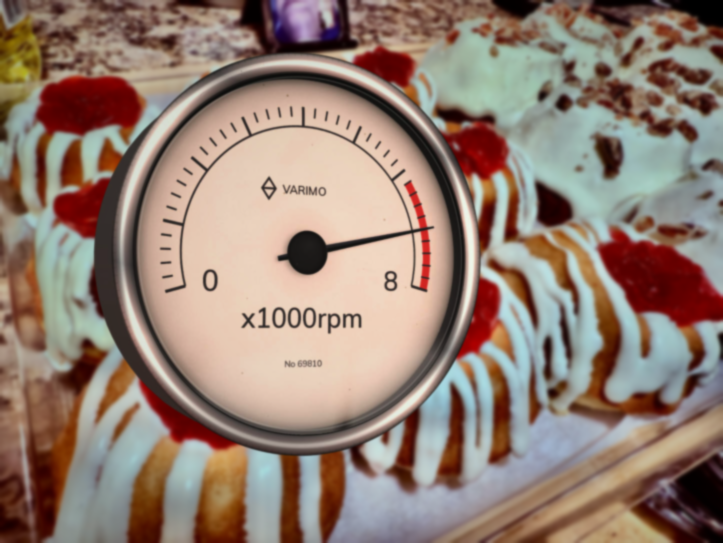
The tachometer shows 7000,rpm
